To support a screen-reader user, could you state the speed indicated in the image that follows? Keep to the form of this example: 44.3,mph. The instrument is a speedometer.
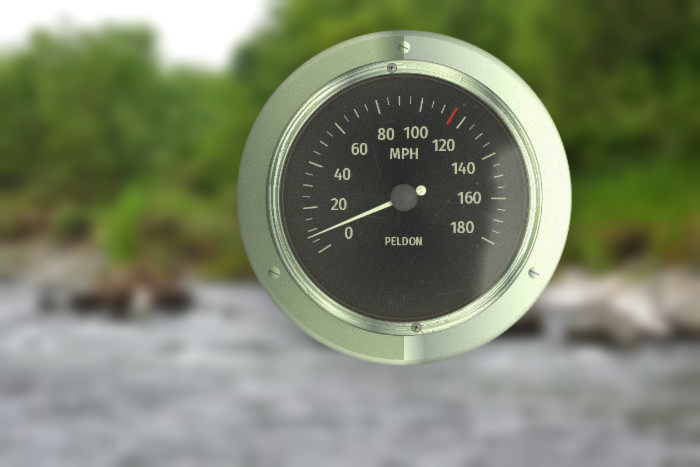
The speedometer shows 7.5,mph
